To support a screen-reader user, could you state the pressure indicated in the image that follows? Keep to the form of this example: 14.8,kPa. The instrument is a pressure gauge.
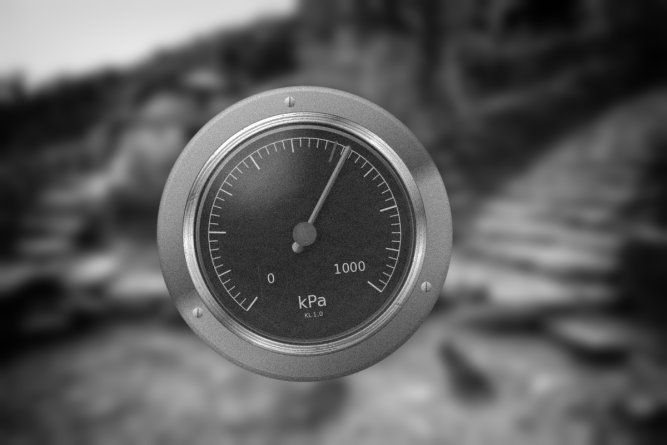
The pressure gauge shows 630,kPa
